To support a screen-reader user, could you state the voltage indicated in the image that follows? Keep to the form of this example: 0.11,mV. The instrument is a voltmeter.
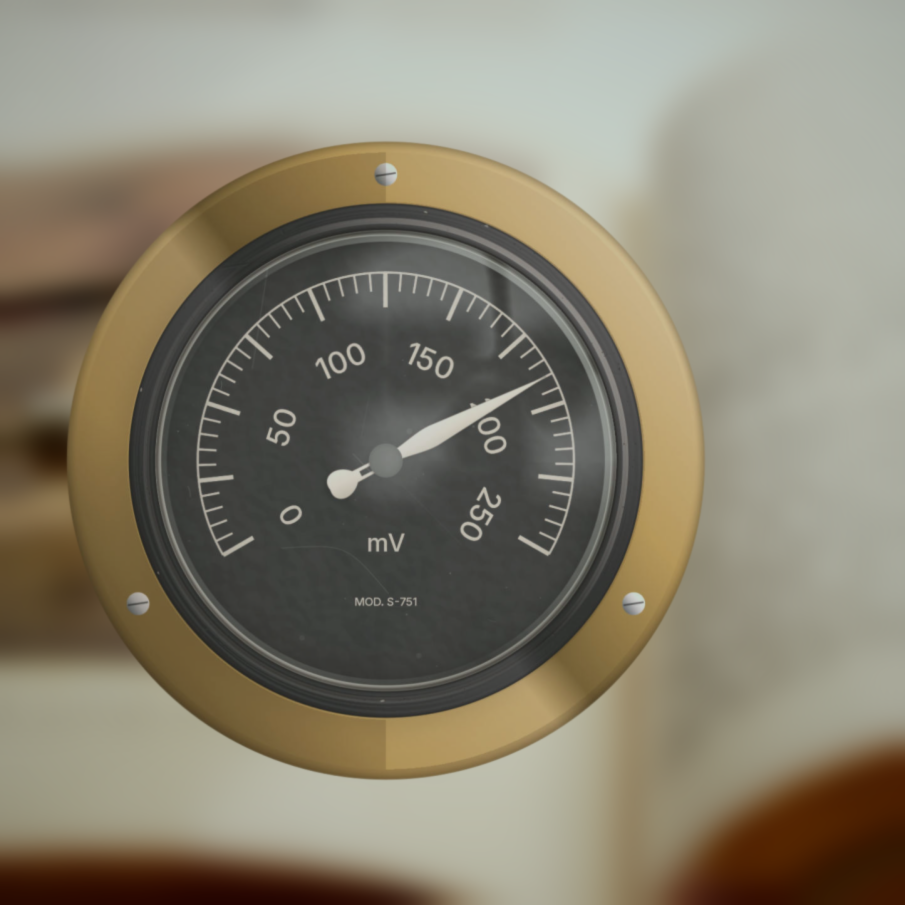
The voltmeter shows 190,mV
